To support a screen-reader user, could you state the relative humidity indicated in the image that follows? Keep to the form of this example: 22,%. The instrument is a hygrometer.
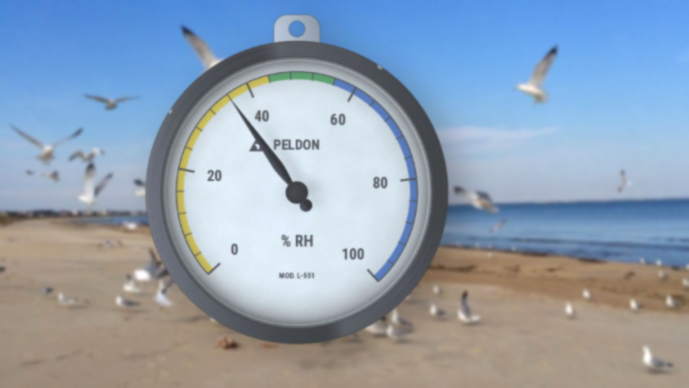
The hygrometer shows 36,%
